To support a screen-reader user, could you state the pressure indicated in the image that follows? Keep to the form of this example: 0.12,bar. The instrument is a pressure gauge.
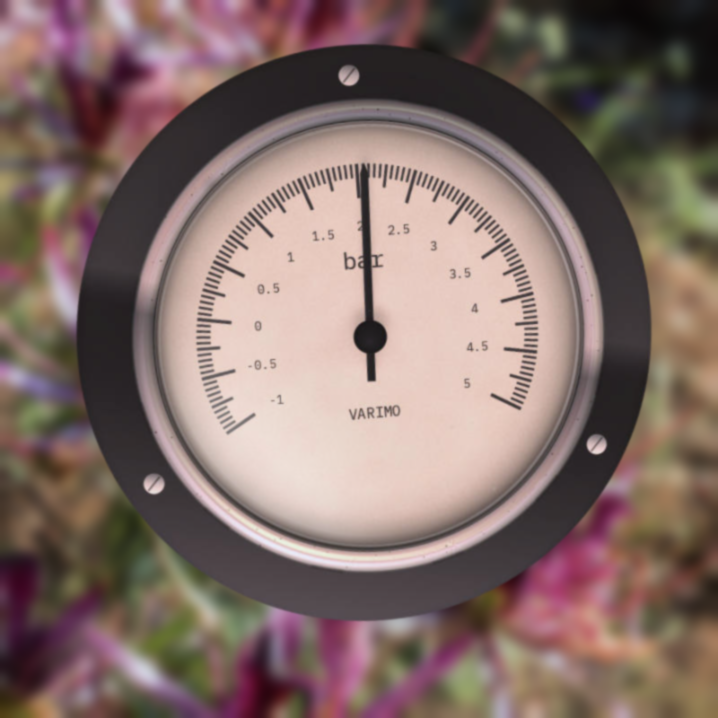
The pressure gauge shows 2.05,bar
